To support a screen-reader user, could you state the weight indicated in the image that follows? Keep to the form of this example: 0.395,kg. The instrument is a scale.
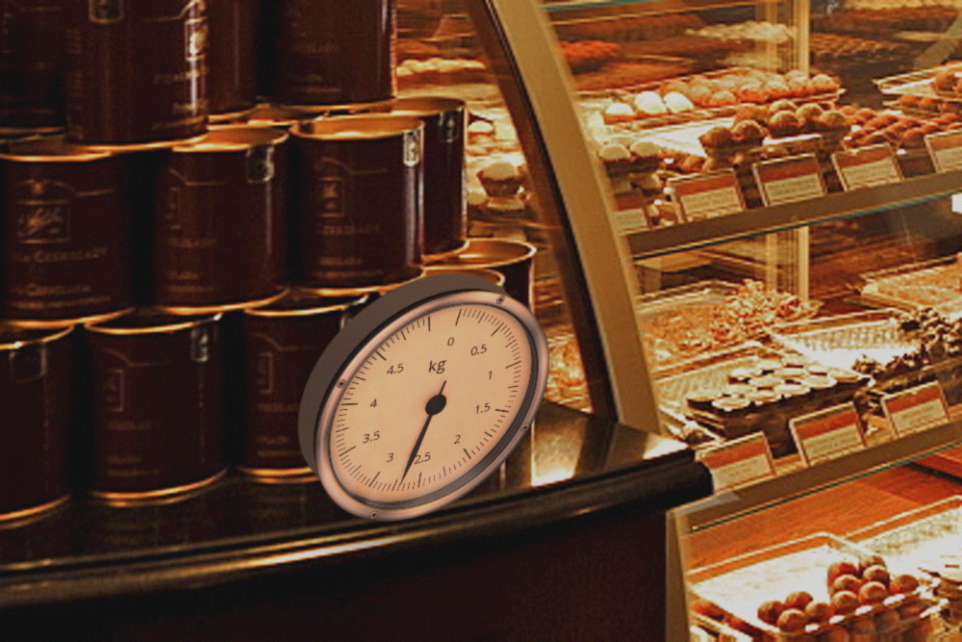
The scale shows 2.75,kg
